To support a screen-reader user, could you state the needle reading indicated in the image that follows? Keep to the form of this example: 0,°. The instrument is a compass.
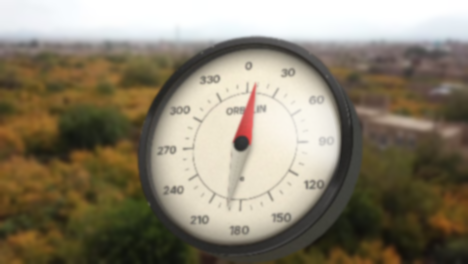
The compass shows 10,°
